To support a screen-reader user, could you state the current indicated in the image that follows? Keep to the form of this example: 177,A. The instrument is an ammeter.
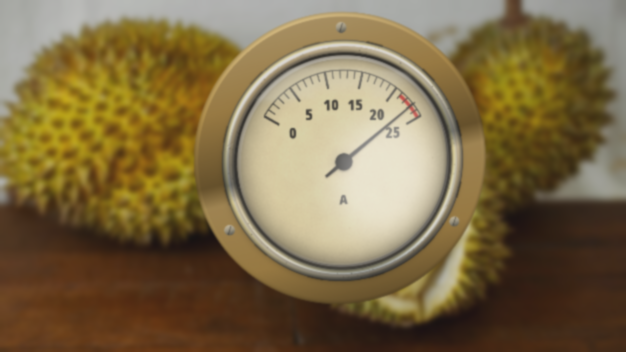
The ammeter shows 23,A
